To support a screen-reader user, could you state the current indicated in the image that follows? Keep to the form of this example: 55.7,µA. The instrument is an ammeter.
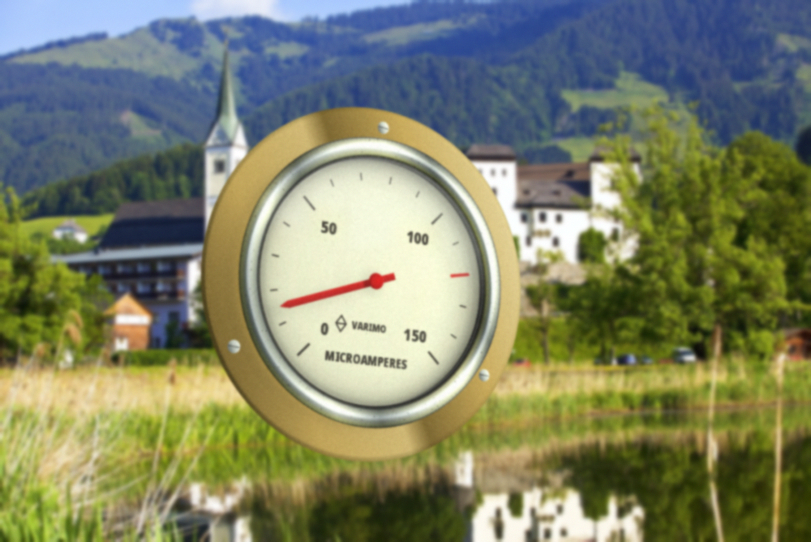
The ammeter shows 15,µA
